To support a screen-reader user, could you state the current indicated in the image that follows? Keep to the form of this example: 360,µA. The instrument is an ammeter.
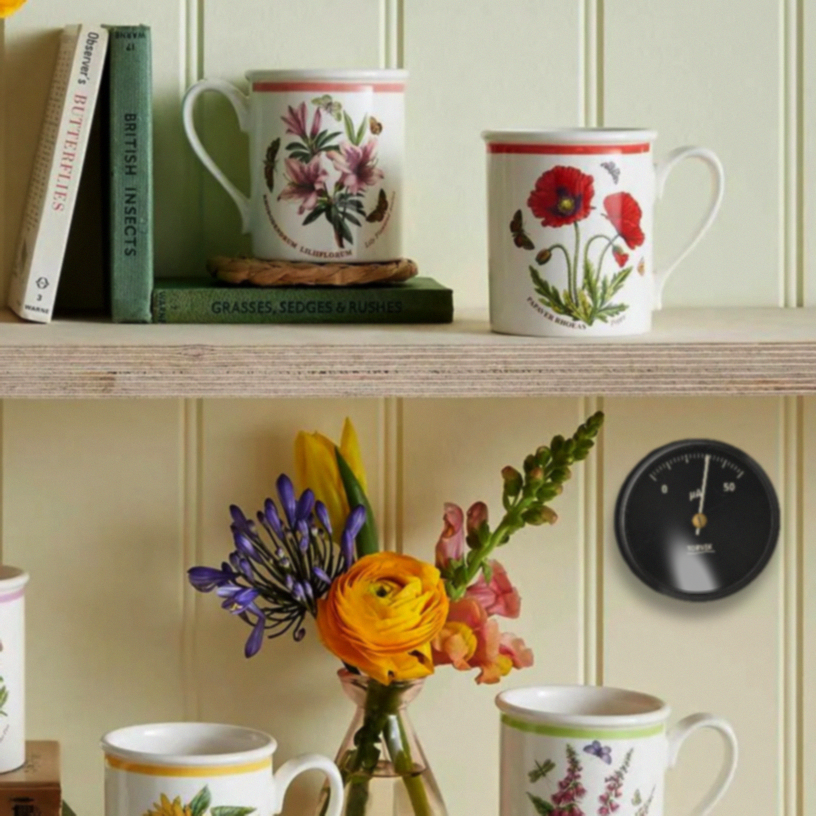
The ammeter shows 30,µA
